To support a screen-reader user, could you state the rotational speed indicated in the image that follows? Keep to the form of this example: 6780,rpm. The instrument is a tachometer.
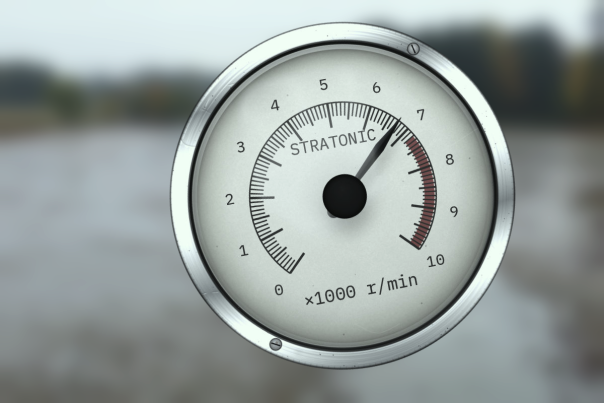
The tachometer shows 6700,rpm
